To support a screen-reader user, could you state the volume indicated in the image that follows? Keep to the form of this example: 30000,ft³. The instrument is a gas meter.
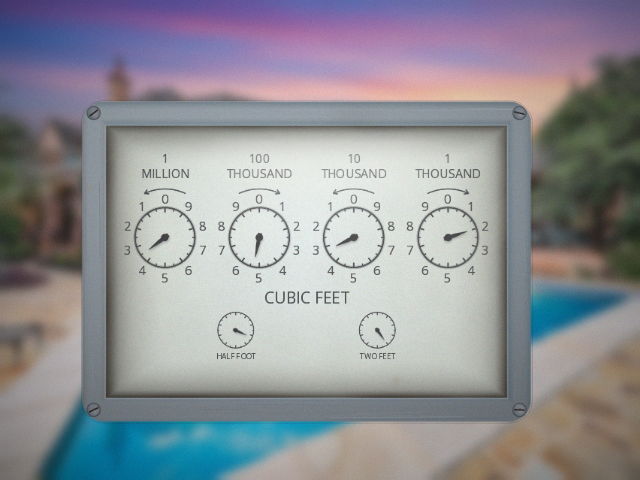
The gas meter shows 353200,ft³
